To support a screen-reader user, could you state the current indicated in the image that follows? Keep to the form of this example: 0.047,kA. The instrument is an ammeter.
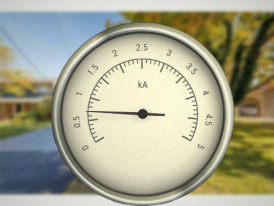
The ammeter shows 0.7,kA
